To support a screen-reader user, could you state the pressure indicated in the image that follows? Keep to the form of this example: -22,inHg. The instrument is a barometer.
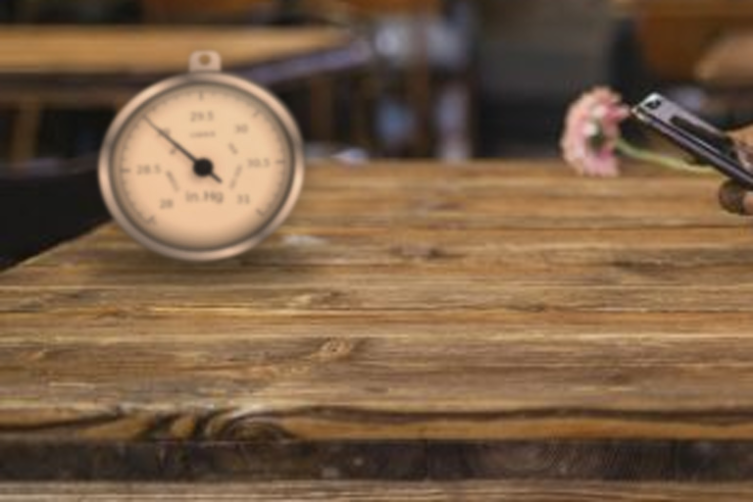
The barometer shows 29,inHg
